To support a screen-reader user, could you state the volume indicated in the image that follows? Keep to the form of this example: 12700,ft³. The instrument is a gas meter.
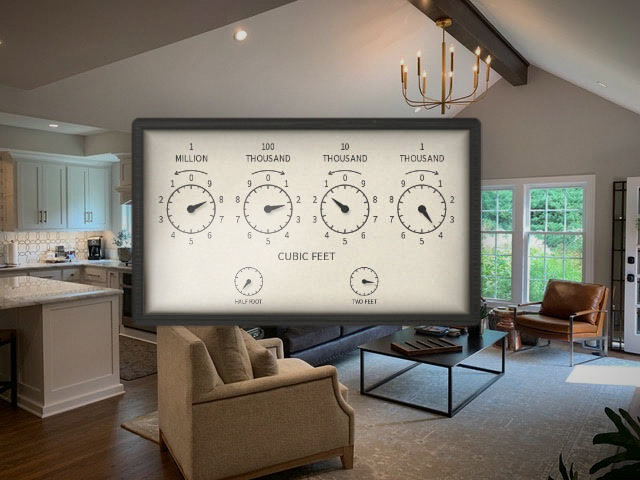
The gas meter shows 821400,ft³
